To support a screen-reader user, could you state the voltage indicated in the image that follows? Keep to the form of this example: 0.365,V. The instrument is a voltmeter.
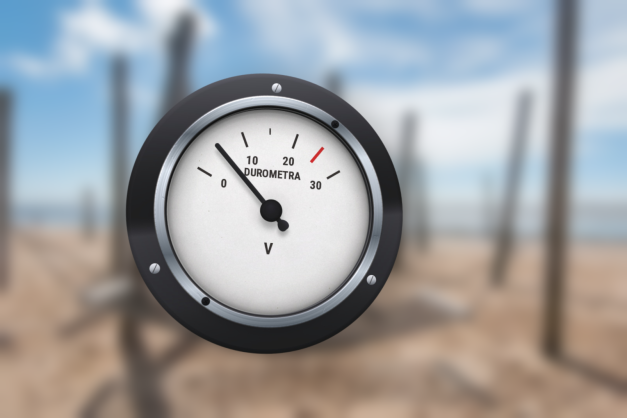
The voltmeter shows 5,V
